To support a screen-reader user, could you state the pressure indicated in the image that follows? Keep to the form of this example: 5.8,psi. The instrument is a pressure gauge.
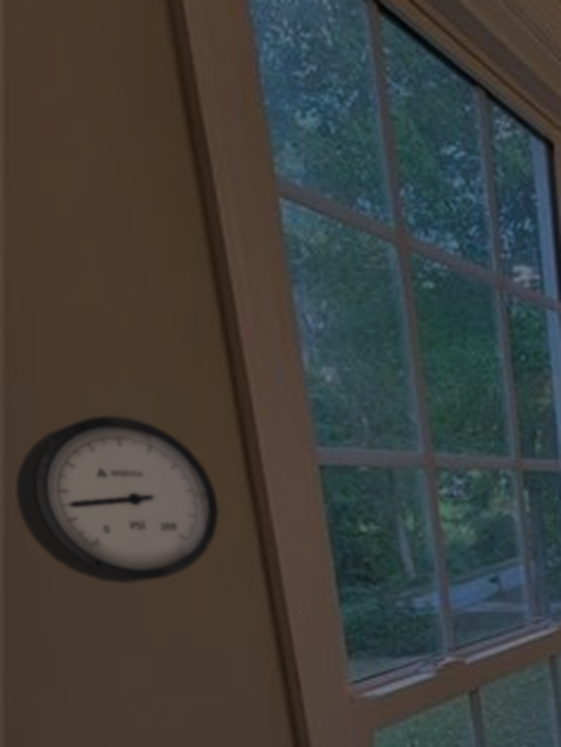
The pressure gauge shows 30,psi
